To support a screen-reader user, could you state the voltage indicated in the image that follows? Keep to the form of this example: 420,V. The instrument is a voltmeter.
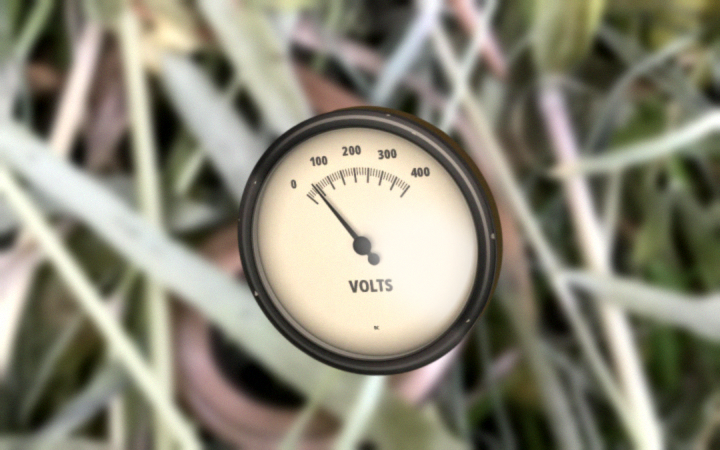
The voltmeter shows 50,V
